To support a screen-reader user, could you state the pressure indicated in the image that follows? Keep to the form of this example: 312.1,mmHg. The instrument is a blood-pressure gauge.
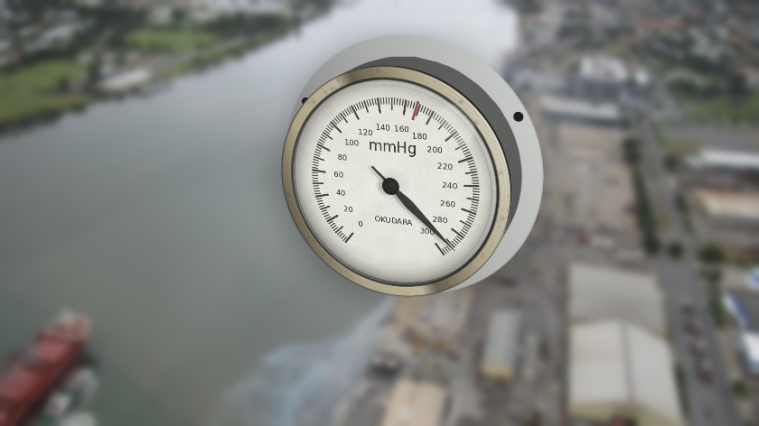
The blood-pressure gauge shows 290,mmHg
